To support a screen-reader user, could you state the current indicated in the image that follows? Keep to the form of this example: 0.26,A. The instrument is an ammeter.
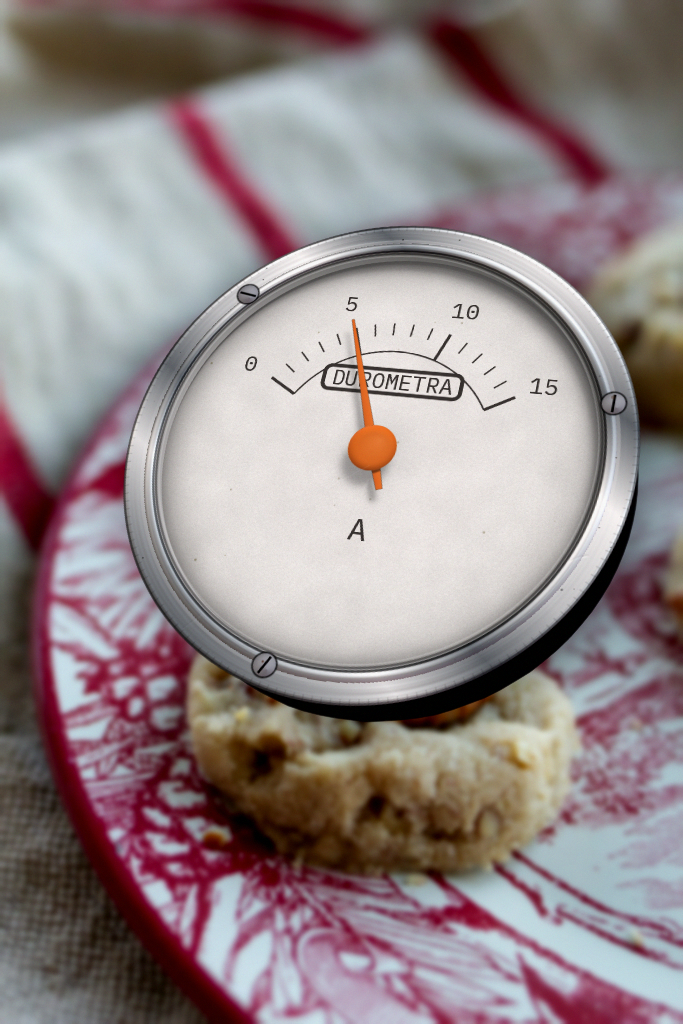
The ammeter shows 5,A
